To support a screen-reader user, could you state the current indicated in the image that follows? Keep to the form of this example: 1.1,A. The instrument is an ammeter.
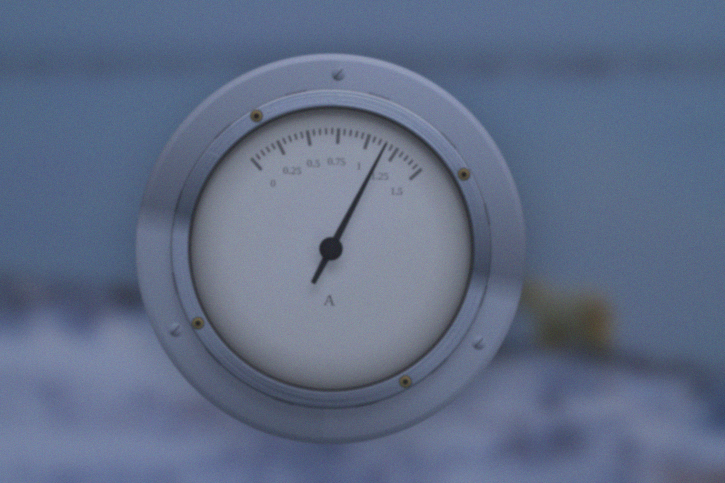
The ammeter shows 1.15,A
